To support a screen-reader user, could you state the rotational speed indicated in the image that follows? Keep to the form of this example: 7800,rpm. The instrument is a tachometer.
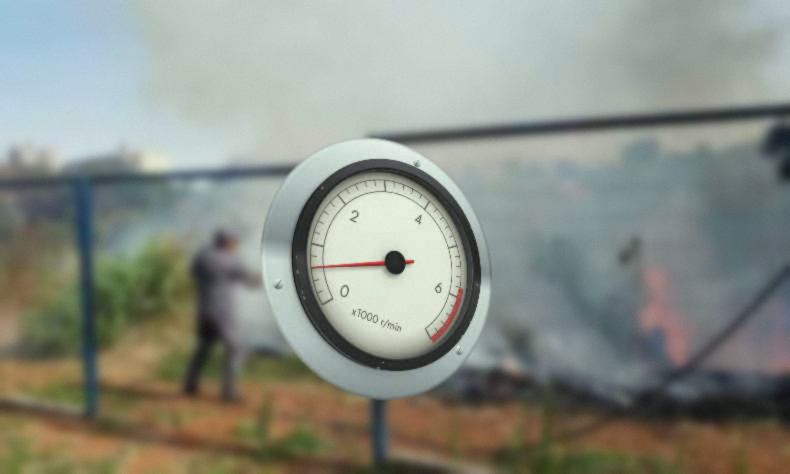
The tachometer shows 600,rpm
